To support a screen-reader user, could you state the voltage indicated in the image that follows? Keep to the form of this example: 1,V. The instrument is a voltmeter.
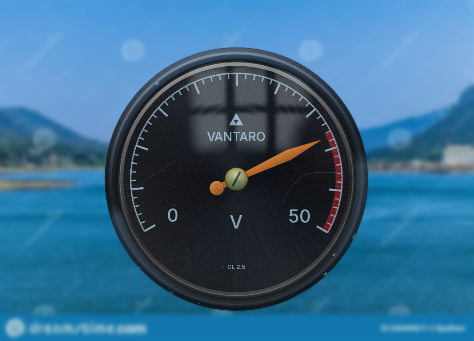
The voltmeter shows 38.5,V
